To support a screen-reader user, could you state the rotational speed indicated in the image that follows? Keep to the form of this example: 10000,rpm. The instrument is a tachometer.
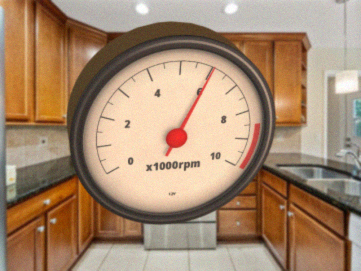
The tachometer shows 6000,rpm
